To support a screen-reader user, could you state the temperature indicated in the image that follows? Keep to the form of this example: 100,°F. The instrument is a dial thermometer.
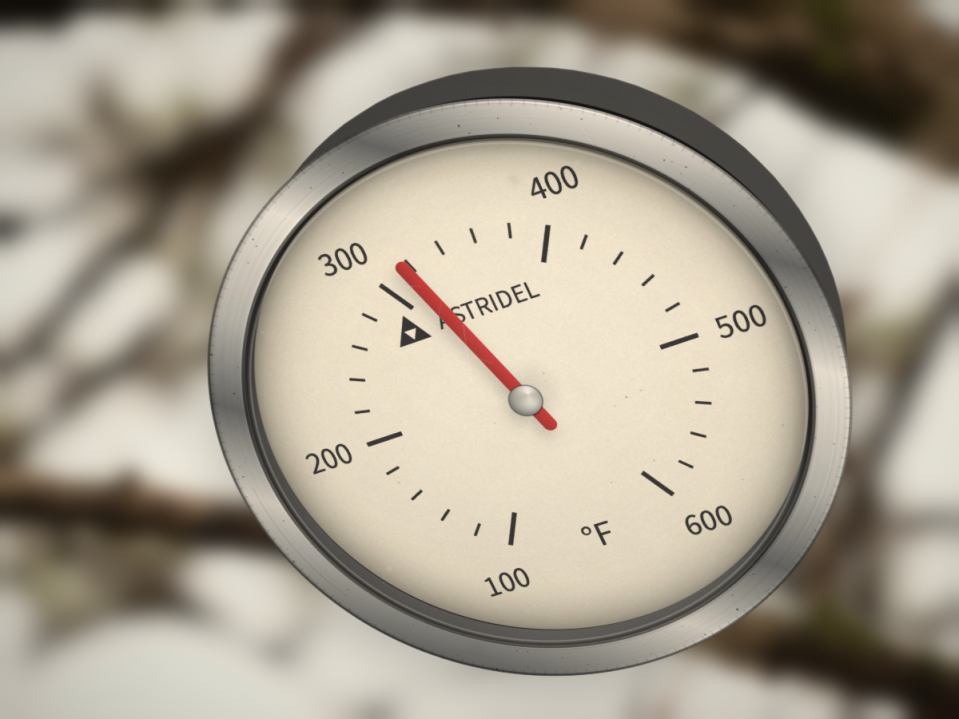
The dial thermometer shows 320,°F
